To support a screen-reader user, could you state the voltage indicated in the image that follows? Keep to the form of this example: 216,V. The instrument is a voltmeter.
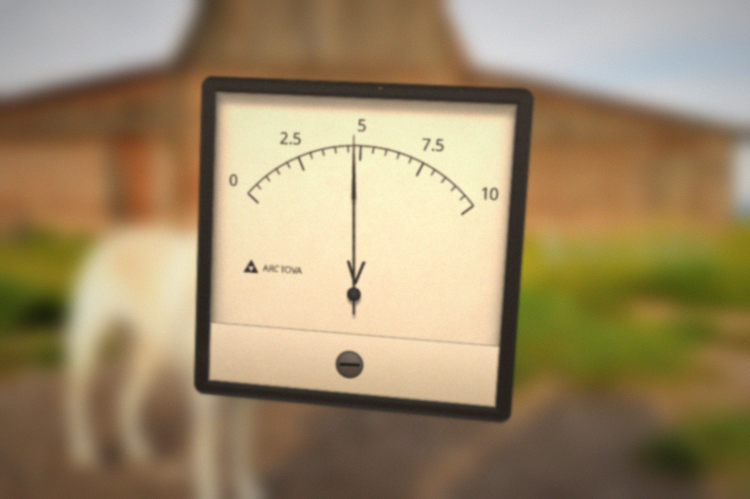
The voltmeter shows 4.75,V
